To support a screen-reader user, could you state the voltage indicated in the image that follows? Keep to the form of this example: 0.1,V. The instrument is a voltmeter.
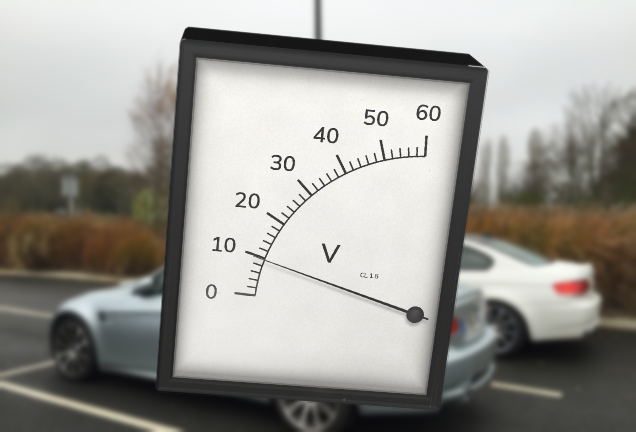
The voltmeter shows 10,V
